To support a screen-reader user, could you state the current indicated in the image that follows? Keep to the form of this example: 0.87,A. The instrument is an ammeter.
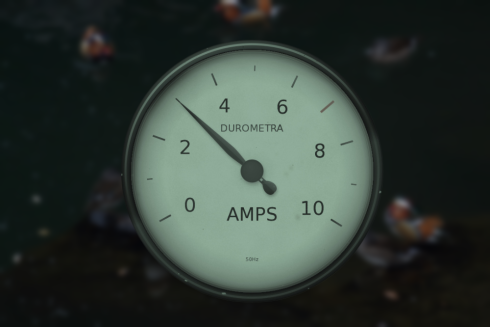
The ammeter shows 3,A
